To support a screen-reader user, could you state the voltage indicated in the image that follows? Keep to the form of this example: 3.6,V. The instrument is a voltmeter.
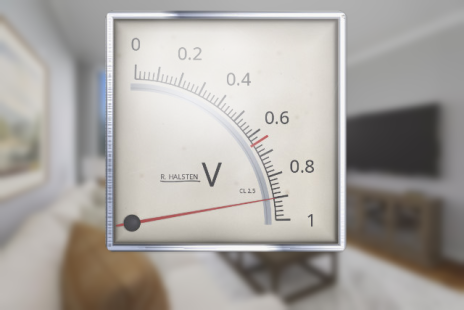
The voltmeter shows 0.9,V
